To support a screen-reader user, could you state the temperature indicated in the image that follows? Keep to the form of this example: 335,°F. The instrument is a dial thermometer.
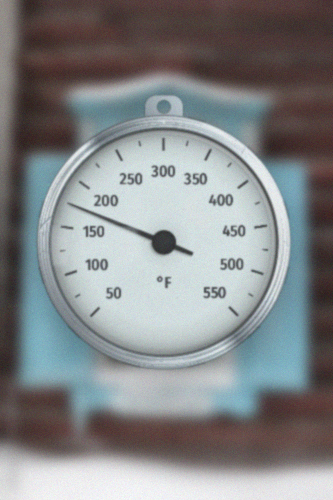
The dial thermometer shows 175,°F
